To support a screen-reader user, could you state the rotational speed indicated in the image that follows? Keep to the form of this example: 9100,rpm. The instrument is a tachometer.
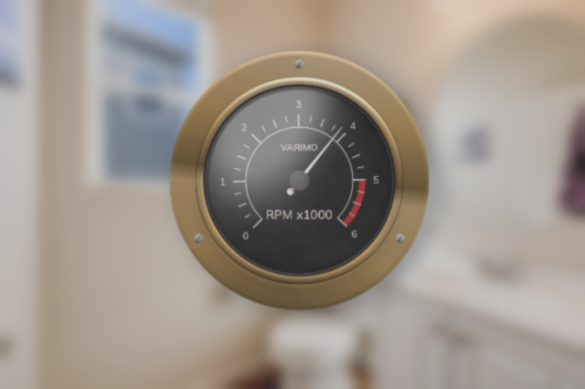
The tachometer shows 3875,rpm
